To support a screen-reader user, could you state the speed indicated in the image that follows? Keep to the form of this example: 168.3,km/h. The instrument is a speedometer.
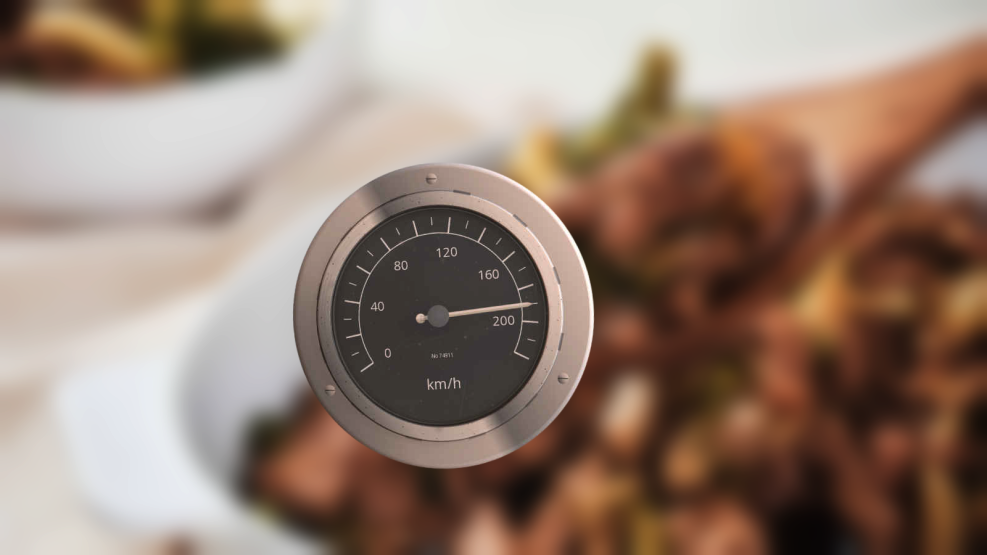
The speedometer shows 190,km/h
